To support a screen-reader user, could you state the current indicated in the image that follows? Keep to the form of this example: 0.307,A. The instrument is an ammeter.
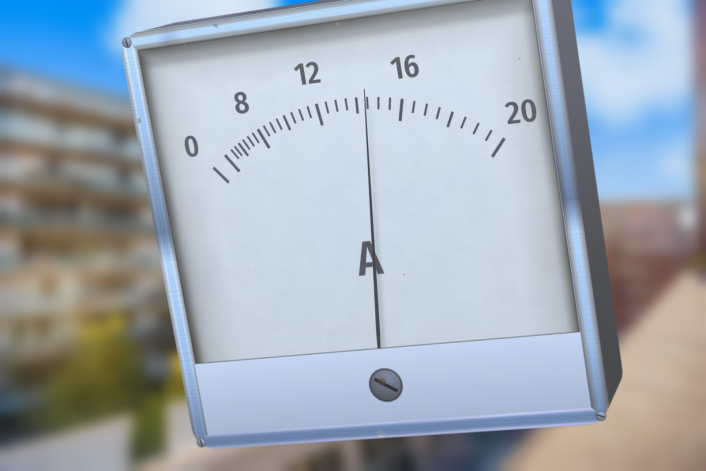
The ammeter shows 14.5,A
